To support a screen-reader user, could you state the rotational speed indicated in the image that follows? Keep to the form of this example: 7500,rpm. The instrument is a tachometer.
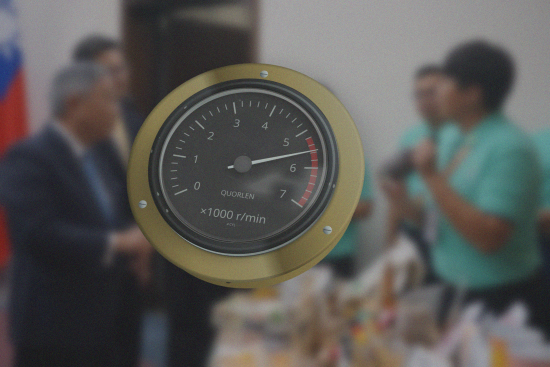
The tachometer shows 5600,rpm
